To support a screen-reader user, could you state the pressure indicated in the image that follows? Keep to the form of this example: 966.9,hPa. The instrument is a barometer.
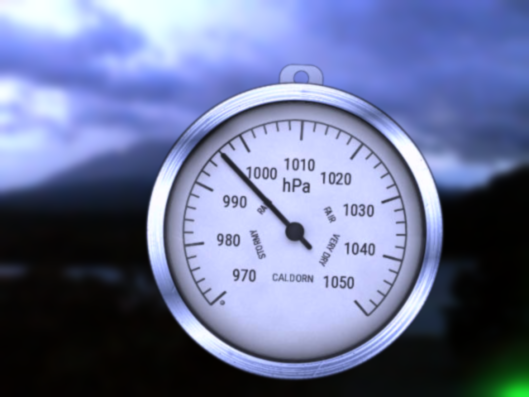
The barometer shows 996,hPa
